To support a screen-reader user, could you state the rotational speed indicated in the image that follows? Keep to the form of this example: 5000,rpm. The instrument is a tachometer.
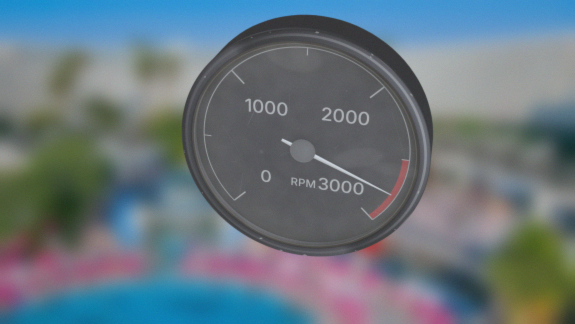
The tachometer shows 2750,rpm
